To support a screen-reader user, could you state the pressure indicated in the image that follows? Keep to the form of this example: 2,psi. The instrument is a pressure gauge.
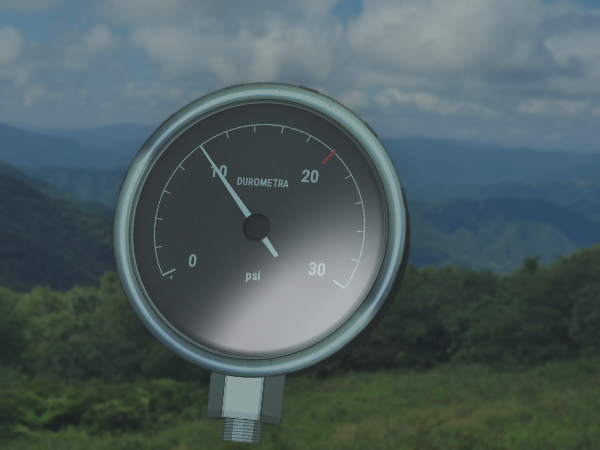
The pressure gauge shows 10,psi
